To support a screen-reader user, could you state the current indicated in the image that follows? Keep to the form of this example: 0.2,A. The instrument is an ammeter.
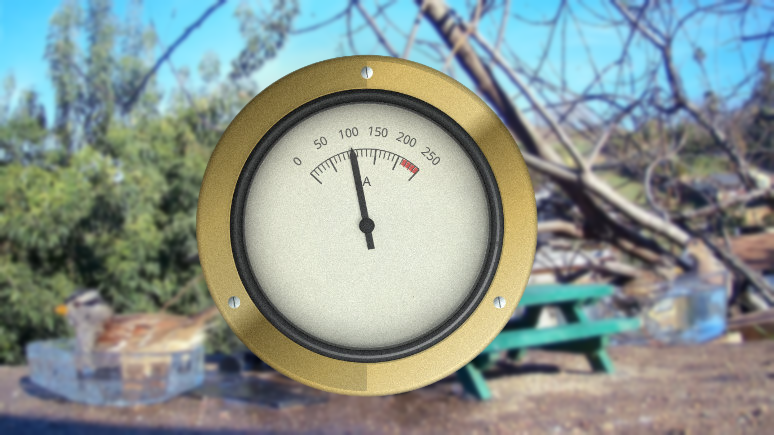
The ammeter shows 100,A
